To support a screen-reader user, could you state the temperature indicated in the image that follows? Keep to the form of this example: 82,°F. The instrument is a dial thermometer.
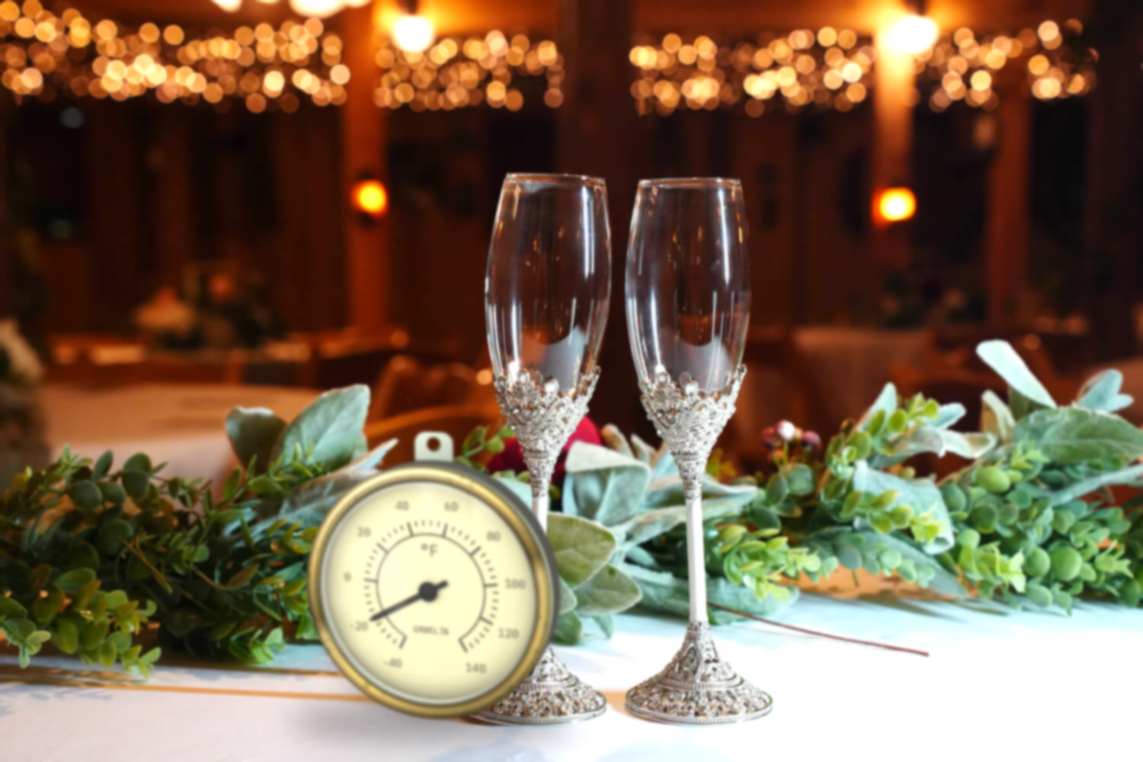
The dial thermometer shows -20,°F
